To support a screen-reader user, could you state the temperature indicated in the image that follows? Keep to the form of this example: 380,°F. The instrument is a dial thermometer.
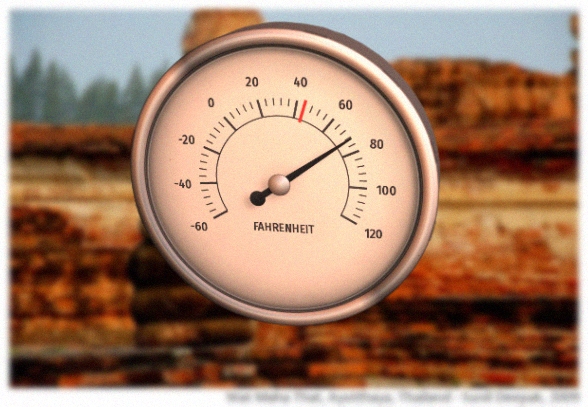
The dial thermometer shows 72,°F
